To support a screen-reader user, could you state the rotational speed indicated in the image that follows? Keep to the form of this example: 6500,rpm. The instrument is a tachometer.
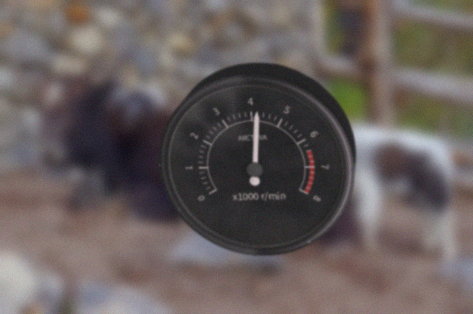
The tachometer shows 4200,rpm
